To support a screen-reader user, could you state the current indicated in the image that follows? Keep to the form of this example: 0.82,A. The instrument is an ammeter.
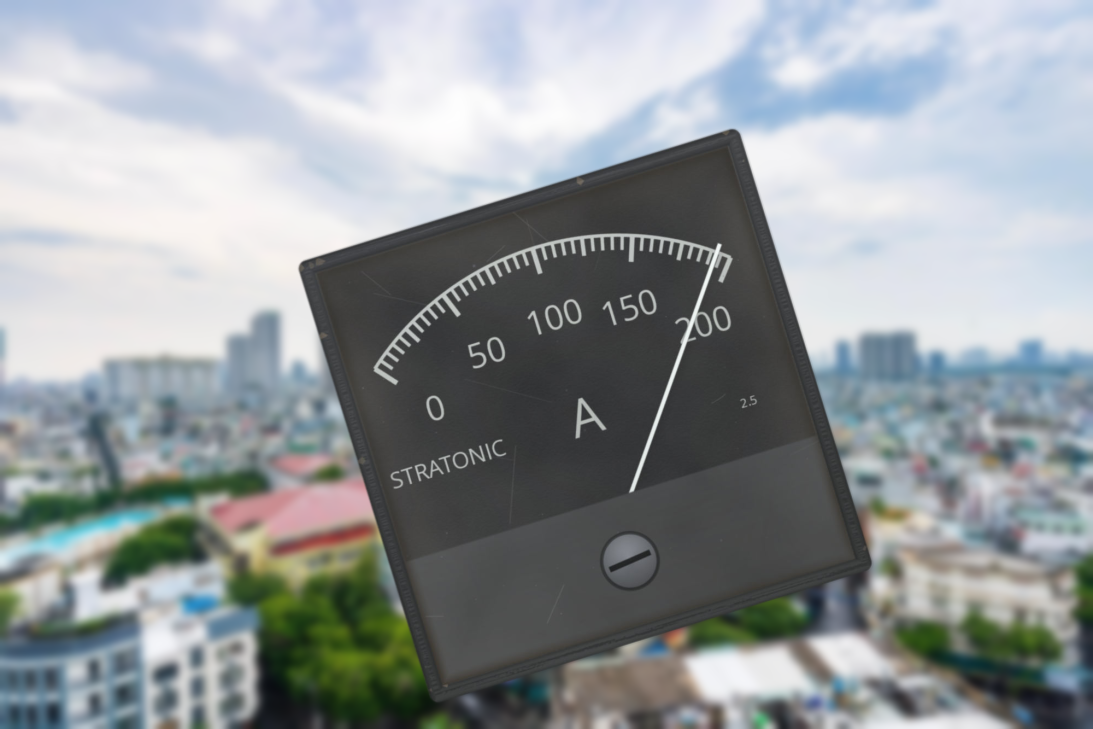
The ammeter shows 192.5,A
